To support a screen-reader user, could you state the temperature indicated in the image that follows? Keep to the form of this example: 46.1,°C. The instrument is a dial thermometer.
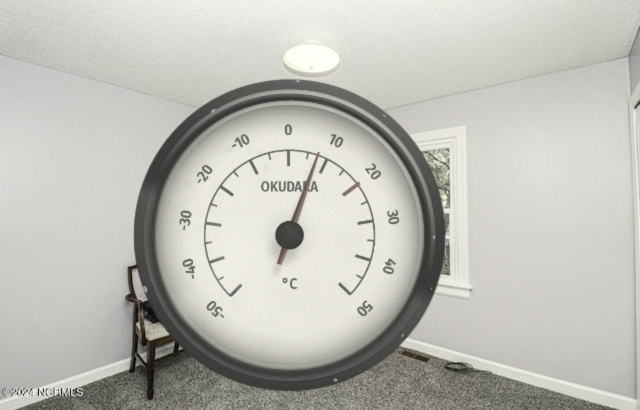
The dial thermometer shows 7.5,°C
